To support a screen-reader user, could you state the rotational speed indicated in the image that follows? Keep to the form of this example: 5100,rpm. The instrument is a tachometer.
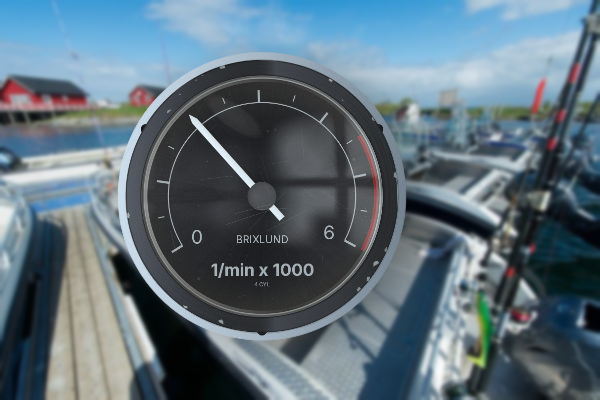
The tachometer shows 2000,rpm
